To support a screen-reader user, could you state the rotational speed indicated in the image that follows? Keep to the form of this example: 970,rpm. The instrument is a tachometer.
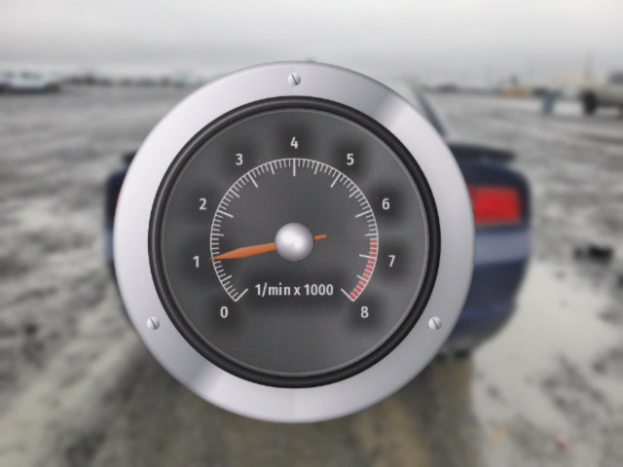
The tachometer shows 1000,rpm
